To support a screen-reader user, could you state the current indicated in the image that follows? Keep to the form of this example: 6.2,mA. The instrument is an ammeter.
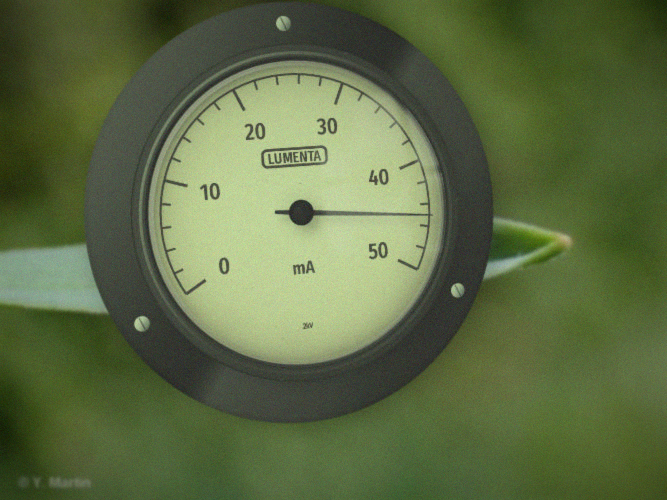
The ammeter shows 45,mA
